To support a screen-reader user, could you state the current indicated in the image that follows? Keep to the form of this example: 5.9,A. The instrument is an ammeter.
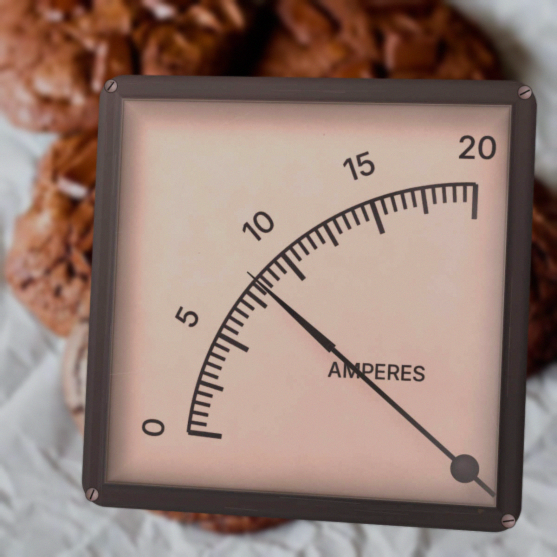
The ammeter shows 8.25,A
